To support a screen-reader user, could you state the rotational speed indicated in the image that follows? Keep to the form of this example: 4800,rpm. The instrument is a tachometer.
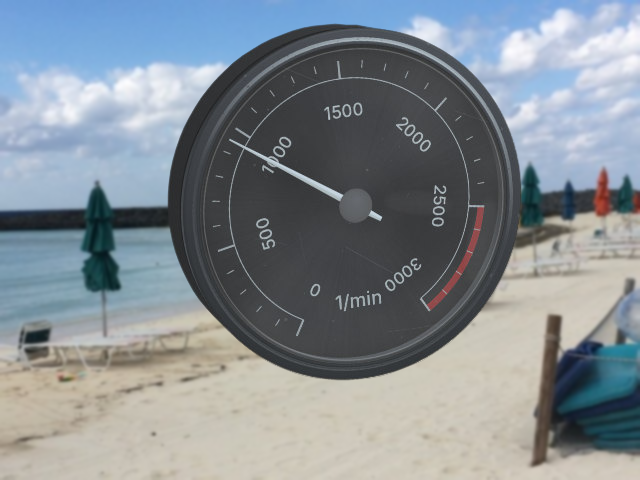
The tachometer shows 950,rpm
